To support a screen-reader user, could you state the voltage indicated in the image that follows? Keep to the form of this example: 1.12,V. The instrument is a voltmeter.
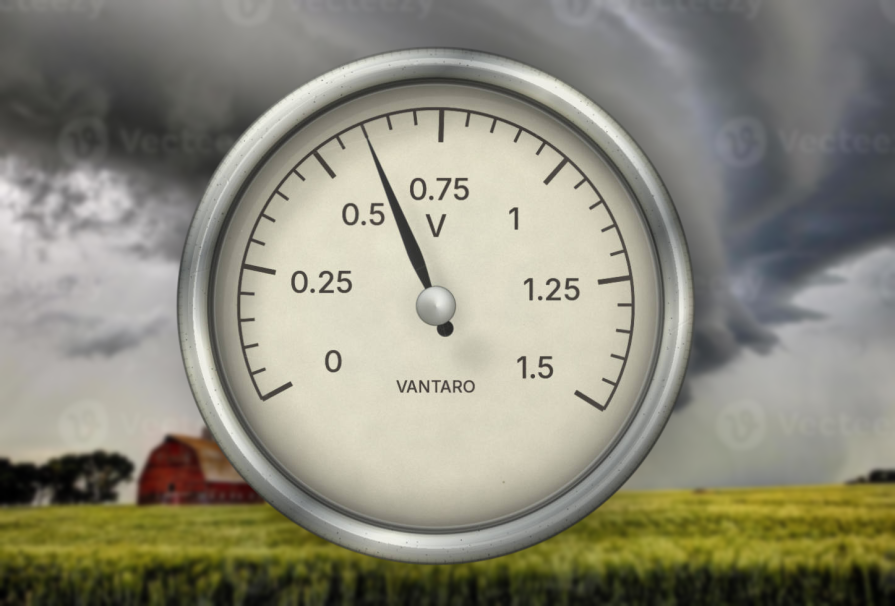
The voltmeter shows 0.6,V
